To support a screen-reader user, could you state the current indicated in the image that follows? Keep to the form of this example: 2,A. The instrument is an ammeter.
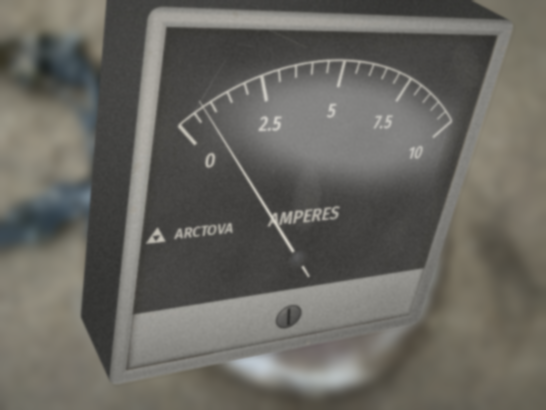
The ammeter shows 0.75,A
